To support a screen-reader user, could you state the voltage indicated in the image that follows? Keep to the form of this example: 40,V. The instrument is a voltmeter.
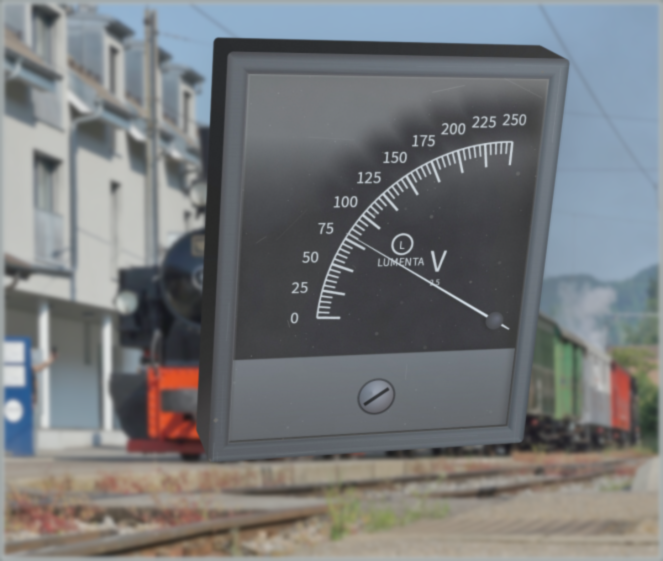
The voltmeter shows 80,V
